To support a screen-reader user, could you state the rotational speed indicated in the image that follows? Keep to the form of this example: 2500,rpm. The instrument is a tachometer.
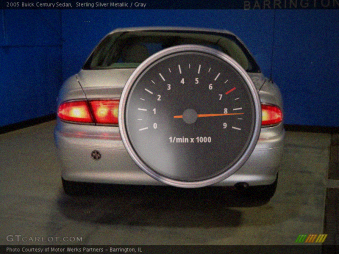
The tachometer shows 8250,rpm
